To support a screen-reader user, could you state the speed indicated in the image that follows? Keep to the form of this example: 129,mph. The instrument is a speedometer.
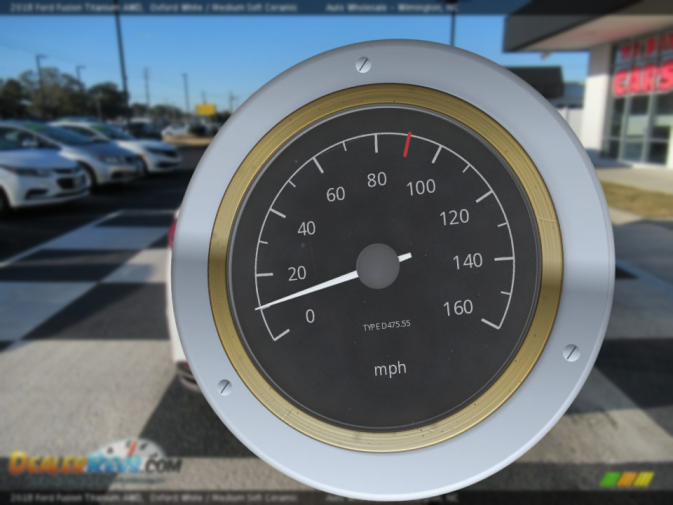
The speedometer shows 10,mph
